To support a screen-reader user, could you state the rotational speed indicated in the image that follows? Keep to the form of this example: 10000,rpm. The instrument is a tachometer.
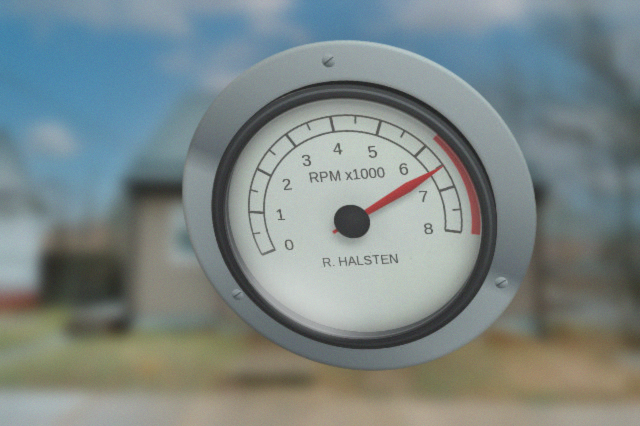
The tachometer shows 6500,rpm
